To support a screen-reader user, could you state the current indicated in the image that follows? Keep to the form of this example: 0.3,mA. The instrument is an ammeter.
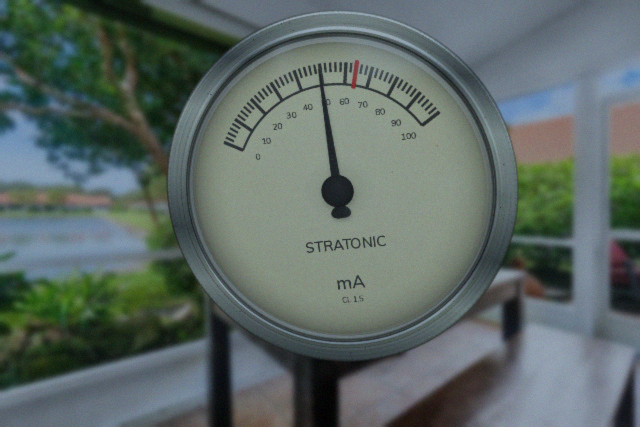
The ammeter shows 50,mA
